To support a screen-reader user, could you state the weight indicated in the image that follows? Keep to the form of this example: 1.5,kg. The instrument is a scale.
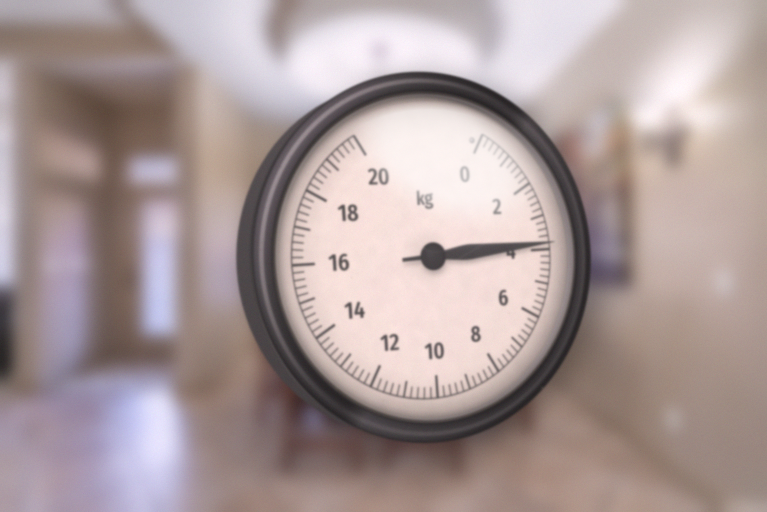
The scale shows 3.8,kg
